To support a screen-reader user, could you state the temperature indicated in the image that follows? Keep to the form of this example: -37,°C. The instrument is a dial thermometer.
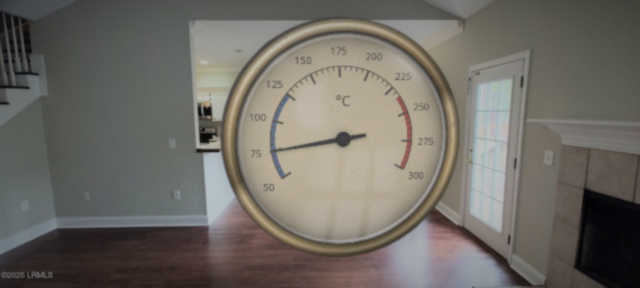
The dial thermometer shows 75,°C
